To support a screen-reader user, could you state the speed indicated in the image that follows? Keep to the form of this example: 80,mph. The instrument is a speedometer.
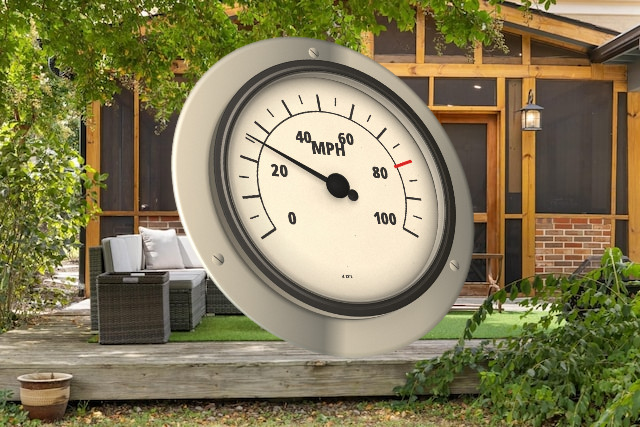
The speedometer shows 25,mph
